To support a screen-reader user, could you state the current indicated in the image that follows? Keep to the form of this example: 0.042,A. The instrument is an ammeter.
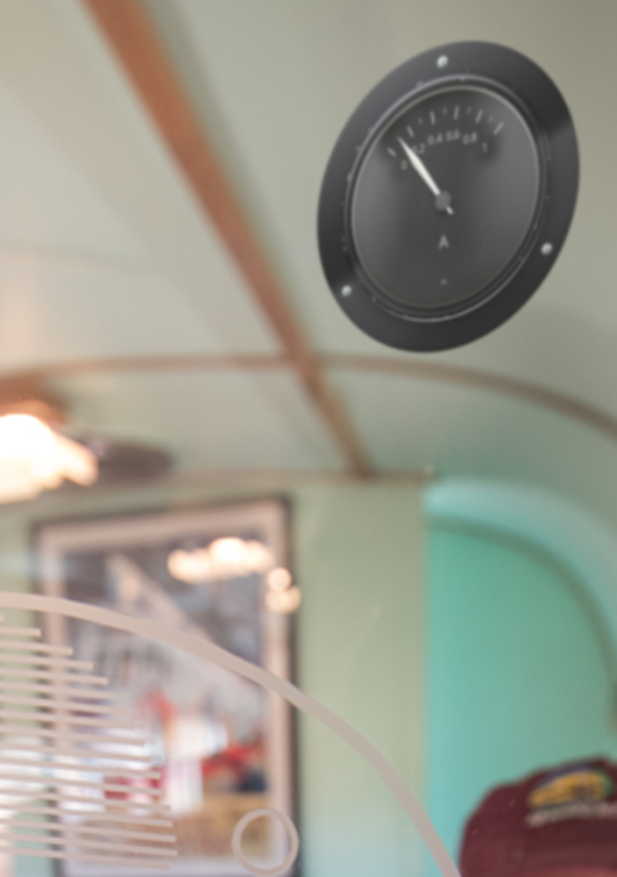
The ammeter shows 0.1,A
